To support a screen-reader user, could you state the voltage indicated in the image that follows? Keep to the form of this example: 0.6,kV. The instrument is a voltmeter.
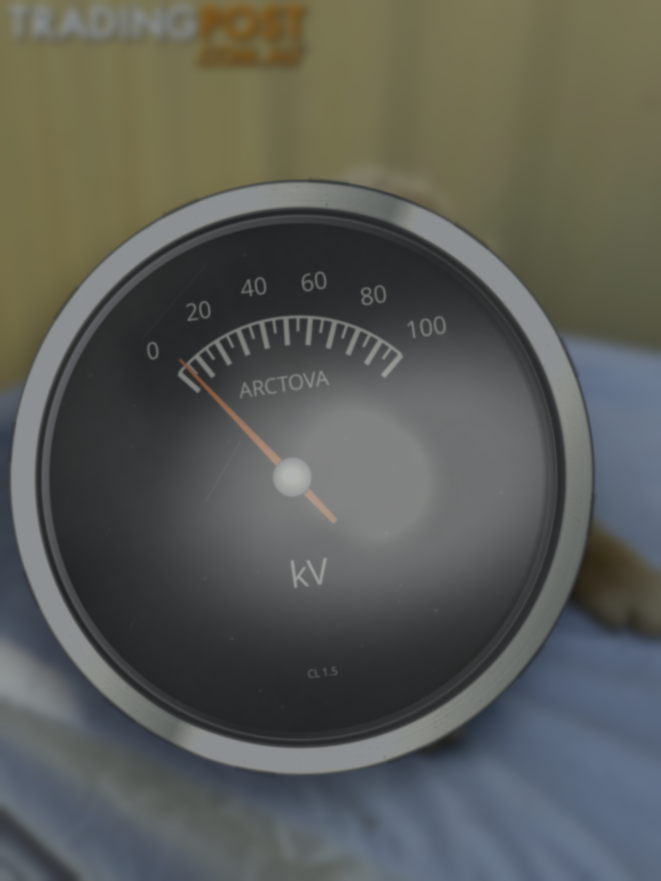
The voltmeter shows 5,kV
